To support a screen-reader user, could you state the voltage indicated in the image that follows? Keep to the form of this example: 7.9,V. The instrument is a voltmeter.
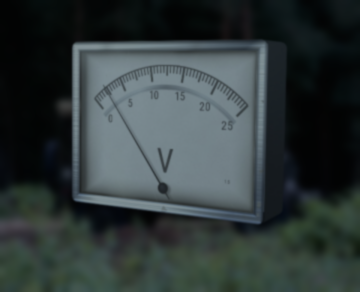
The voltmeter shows 2.5,V
